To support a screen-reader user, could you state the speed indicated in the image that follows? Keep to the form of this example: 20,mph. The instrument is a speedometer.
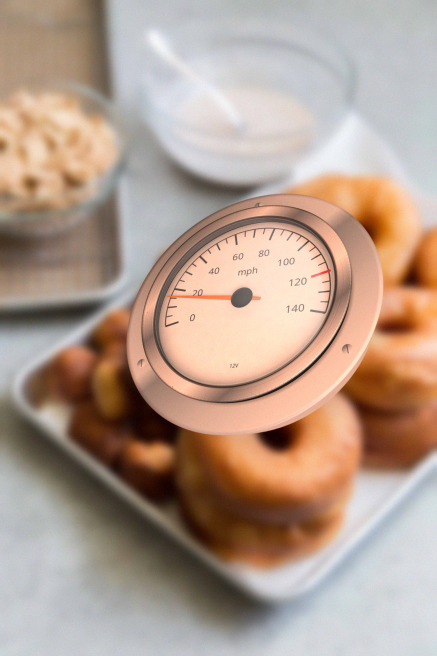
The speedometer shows 15,mph
